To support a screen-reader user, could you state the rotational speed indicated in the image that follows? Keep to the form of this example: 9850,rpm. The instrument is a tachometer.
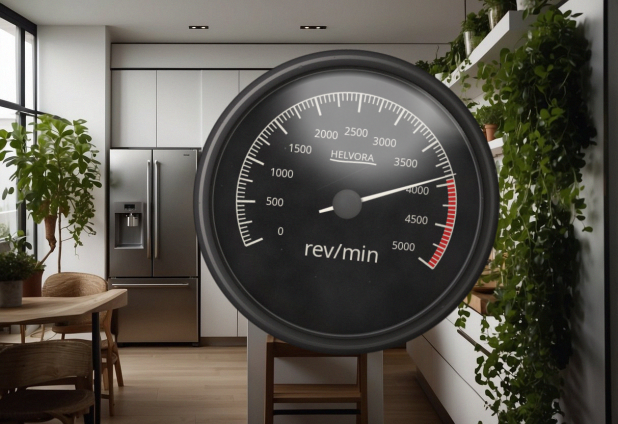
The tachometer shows 3900,rpm
